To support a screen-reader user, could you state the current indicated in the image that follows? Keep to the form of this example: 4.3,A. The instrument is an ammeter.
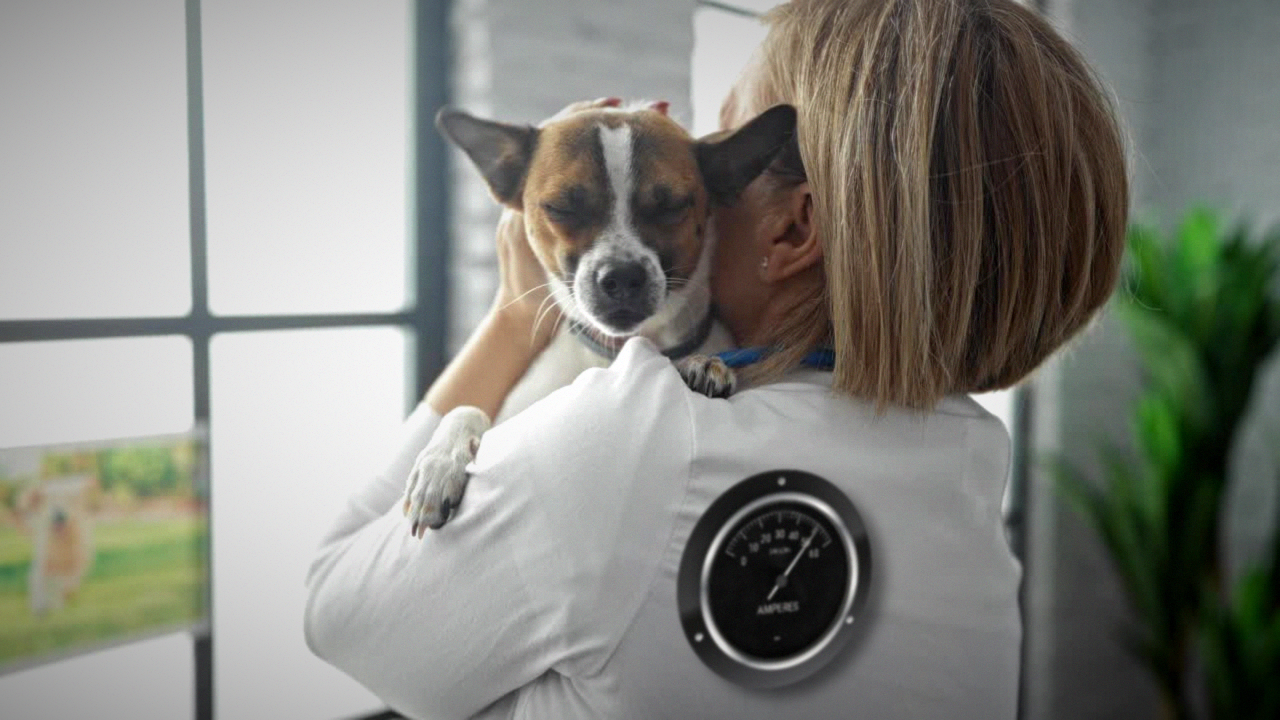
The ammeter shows 50,A
